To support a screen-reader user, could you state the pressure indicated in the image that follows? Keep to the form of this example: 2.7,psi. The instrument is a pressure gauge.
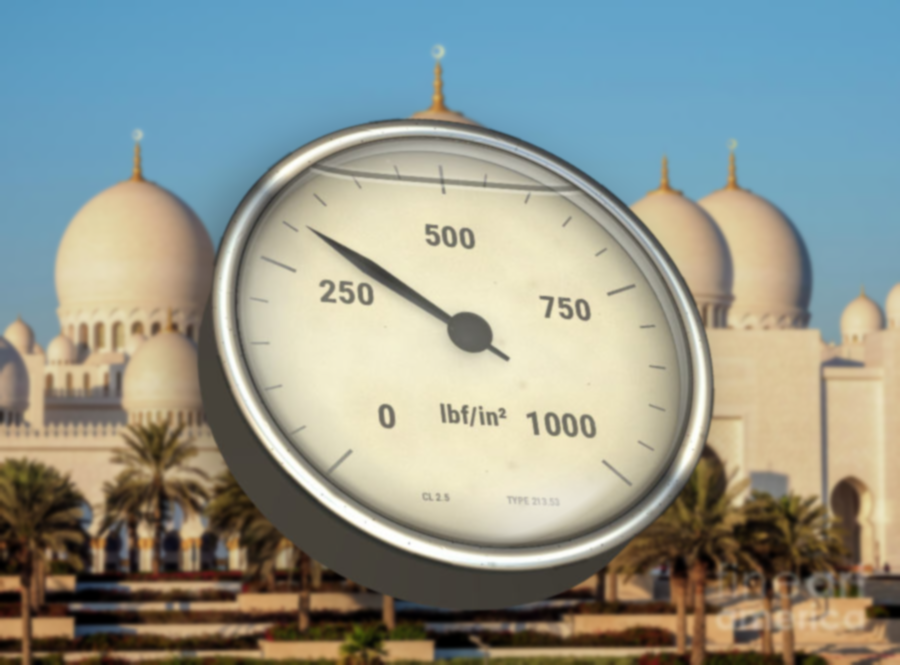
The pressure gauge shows 300,psi
